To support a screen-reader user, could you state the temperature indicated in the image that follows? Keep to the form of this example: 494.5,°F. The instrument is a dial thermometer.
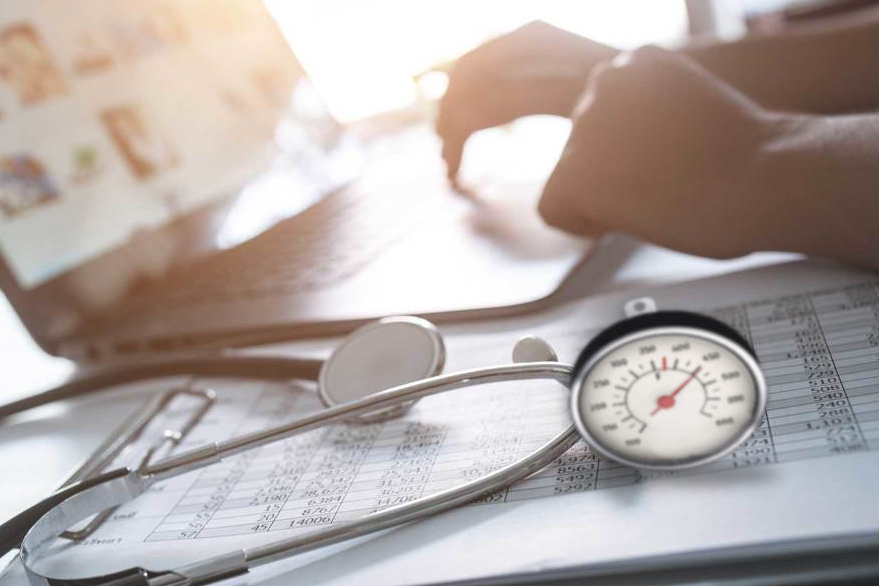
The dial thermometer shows 450,°F
